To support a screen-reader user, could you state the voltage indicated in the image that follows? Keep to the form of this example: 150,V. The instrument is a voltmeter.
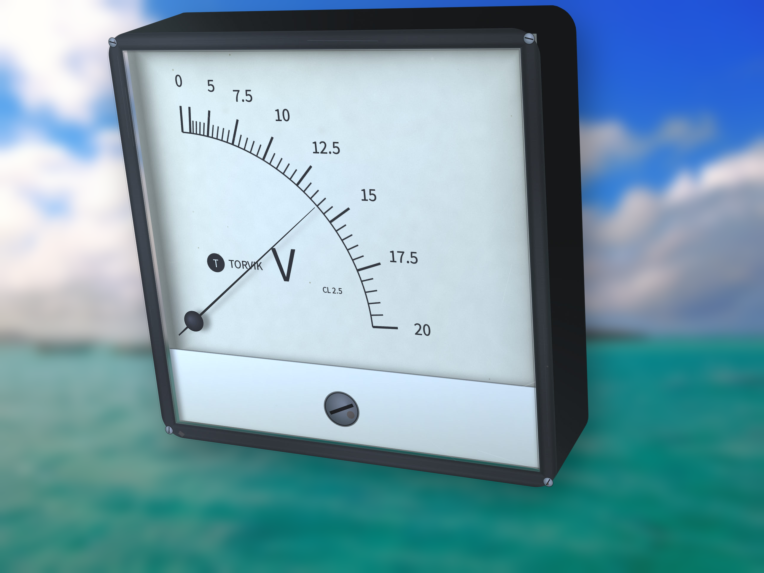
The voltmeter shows 14,V
